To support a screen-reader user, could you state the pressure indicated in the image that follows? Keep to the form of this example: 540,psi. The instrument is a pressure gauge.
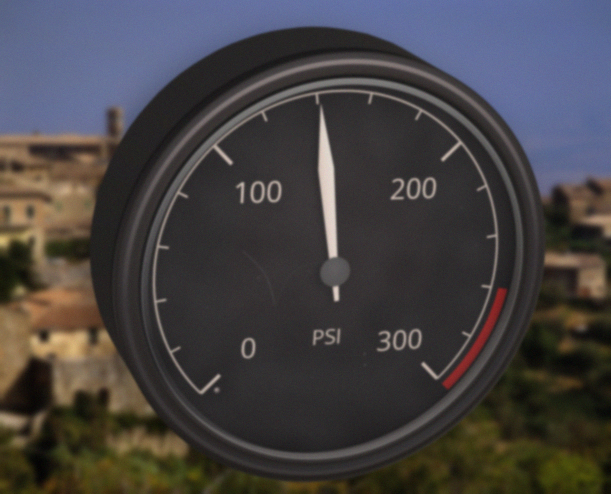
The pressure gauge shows 140,psi
